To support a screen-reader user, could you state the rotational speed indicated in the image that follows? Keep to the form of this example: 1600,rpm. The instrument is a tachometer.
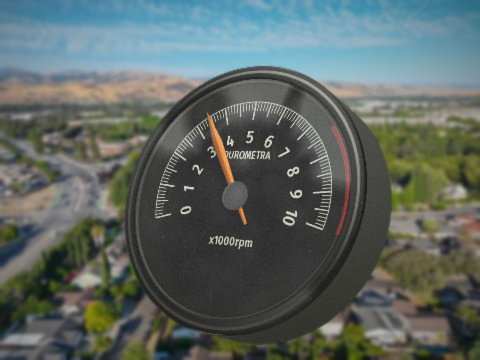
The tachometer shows 3500,rpm
